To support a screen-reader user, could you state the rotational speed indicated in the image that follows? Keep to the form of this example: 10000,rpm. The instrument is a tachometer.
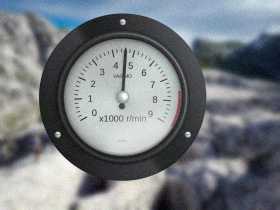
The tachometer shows 4600,rpm
